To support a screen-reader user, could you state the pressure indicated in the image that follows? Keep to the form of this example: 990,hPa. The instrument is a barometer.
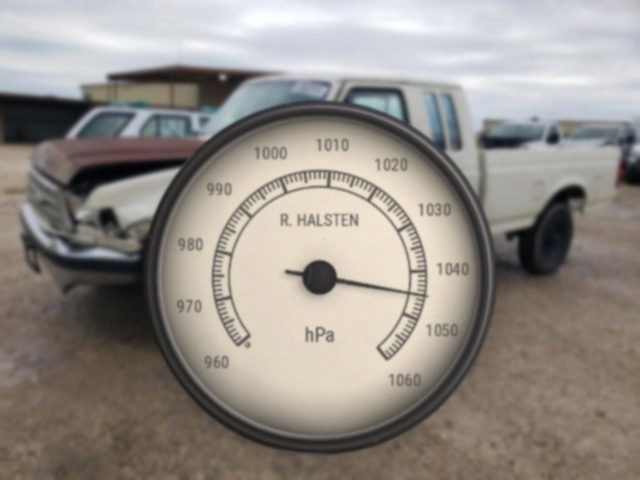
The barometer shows 1045,hPa
